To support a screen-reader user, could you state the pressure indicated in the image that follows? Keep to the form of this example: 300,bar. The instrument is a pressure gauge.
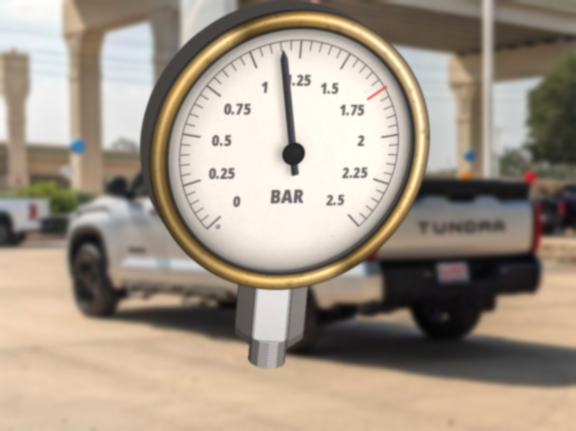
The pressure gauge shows 1.15,bar
